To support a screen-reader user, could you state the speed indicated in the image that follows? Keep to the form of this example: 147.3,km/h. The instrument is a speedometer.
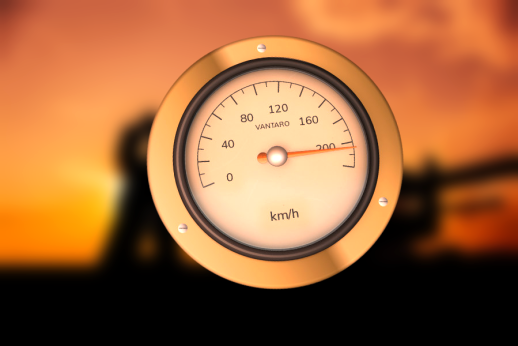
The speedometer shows 205,km/h
